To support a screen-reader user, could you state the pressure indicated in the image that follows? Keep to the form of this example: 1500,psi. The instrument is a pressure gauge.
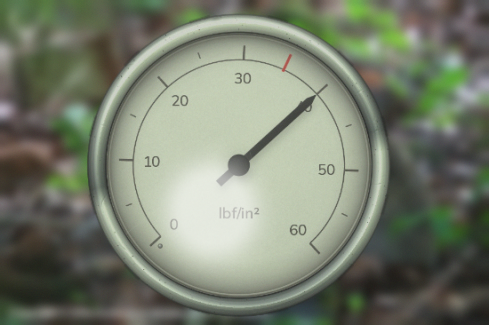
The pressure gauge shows 40,psi
